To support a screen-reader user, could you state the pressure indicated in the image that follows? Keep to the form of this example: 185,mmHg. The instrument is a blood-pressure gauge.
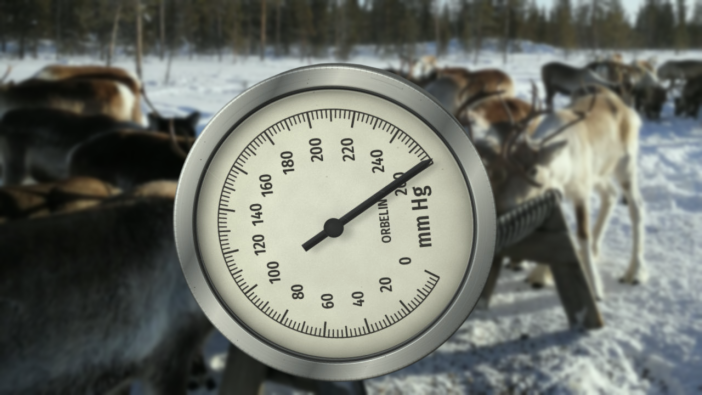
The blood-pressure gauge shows 258,mmHg
